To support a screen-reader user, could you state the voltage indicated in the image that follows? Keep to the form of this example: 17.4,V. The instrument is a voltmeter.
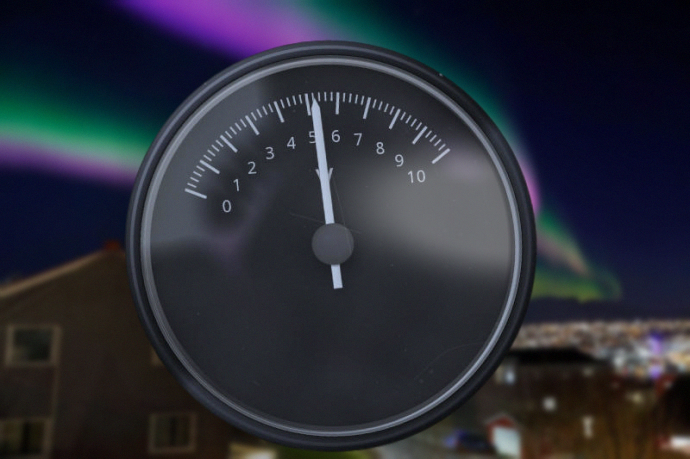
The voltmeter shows 5.2,V
